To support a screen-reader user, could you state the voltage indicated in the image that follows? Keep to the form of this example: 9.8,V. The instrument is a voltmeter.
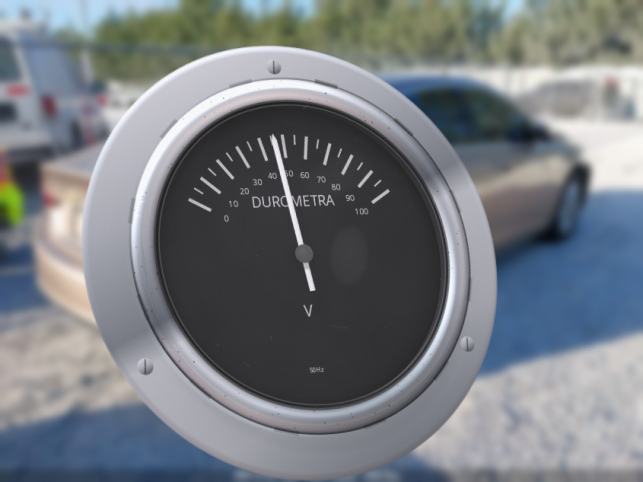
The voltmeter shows 45,V
